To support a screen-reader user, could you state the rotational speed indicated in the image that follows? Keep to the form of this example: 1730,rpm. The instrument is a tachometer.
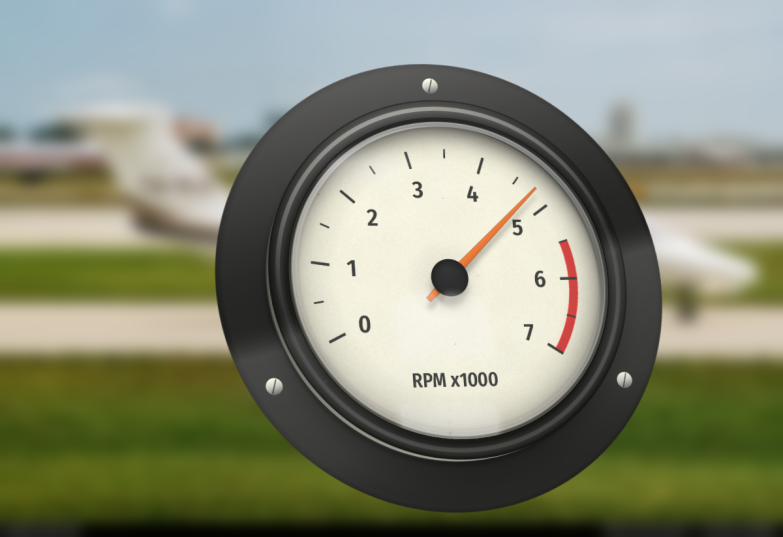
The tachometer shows 4750,rpm
